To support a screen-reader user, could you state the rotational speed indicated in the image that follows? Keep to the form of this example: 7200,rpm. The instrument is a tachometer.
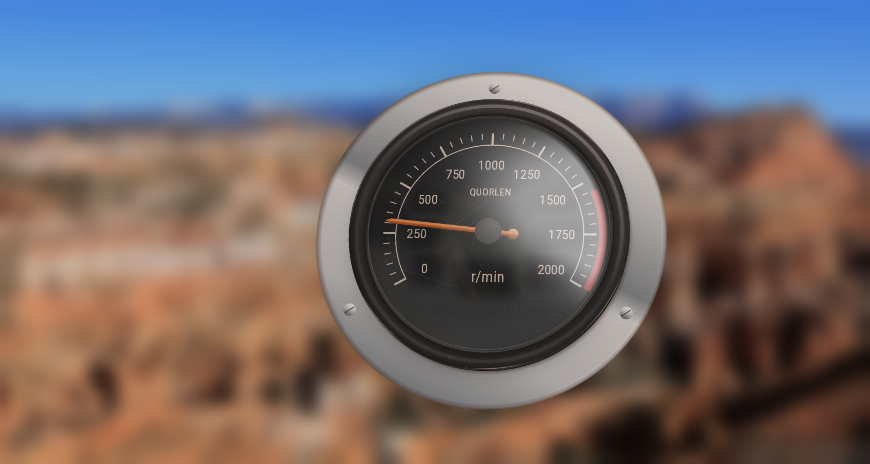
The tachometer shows 300,rpm
